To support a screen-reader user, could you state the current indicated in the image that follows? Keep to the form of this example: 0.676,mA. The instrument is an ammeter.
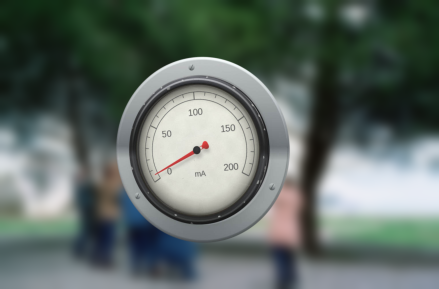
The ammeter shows 5,mA
